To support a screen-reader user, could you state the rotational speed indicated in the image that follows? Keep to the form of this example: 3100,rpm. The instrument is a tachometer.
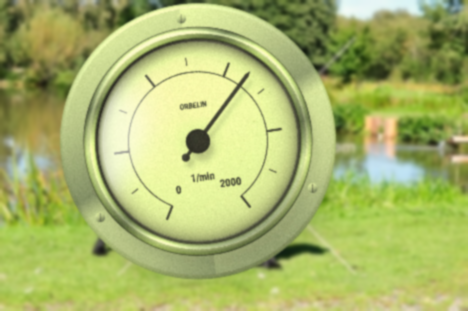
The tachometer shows 1300,rpm
